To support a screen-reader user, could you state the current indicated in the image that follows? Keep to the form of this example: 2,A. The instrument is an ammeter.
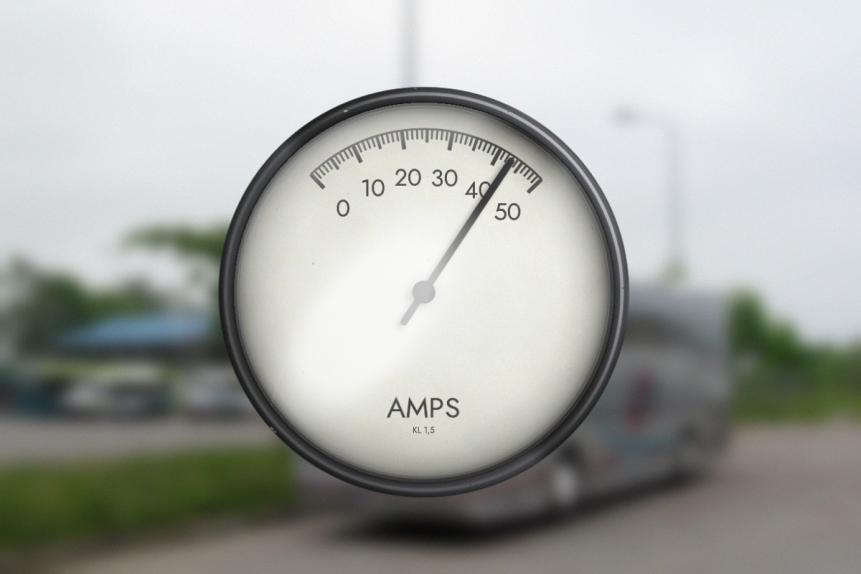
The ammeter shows 43,A
